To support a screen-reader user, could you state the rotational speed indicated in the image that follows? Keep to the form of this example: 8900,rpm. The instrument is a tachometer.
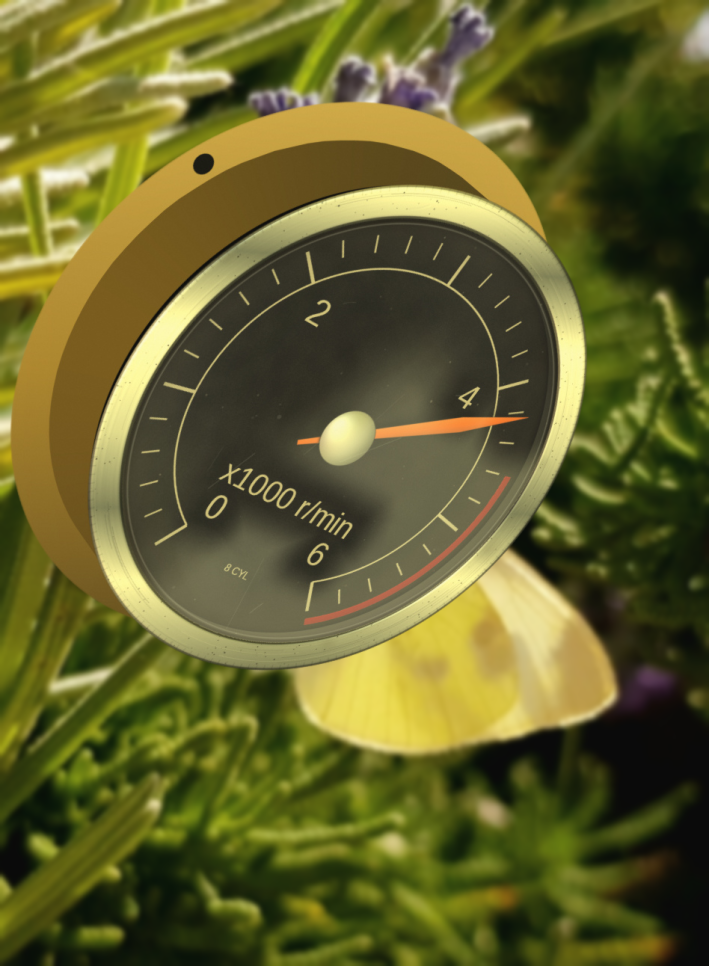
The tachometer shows 4200,rpm
